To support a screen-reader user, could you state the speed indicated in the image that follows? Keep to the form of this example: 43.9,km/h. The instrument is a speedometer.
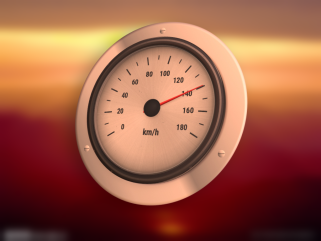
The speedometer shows 140,km/h
